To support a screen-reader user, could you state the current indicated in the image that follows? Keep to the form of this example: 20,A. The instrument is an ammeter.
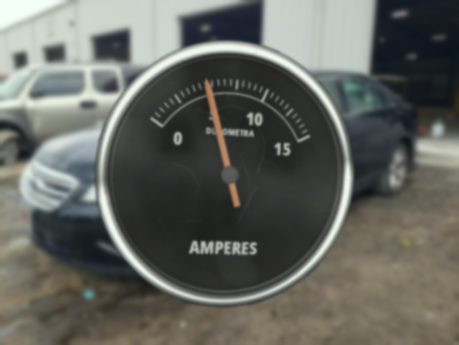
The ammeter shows 5,A
